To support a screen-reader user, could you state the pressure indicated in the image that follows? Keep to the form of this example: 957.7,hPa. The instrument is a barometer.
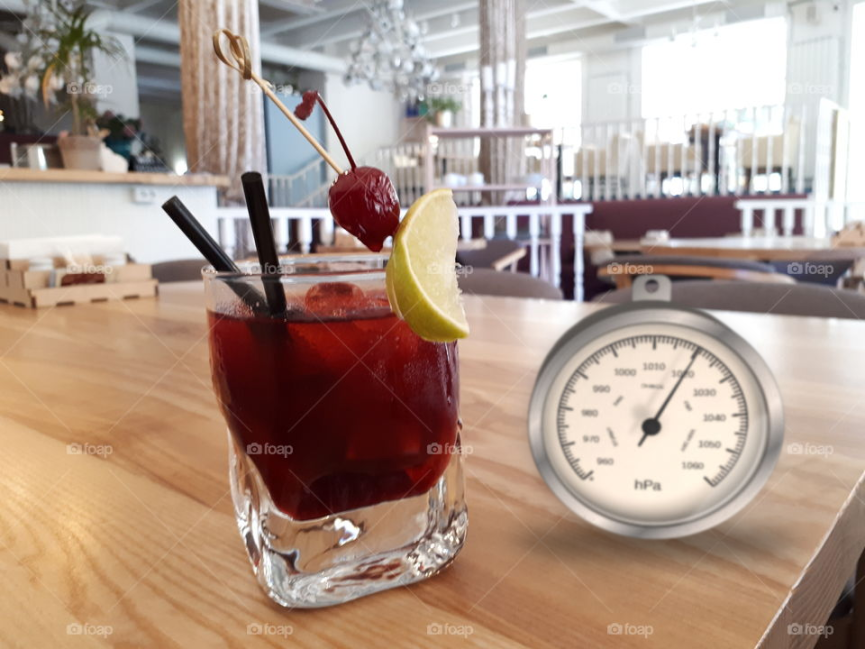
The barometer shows 1020,hPa
